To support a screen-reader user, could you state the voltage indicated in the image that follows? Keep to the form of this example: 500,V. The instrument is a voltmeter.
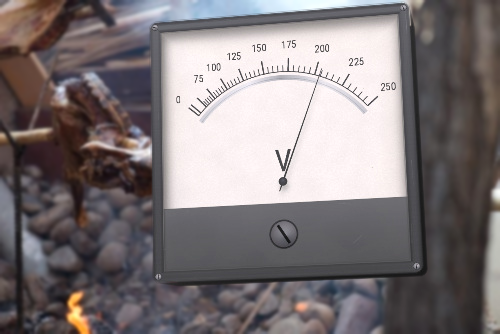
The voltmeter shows 205,V
